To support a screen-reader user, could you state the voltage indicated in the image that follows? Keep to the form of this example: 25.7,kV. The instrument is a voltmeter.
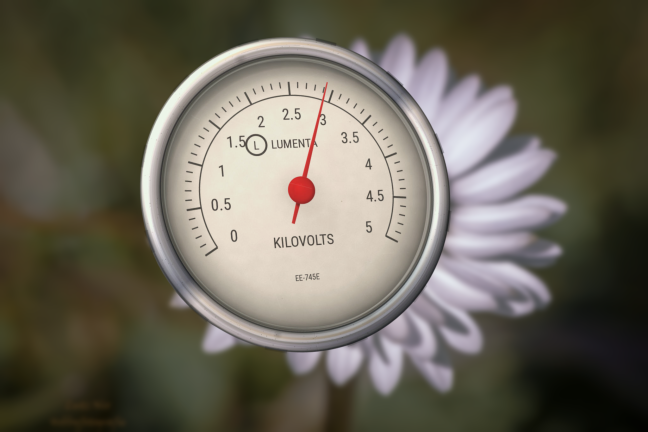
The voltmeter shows 2.9,kV
